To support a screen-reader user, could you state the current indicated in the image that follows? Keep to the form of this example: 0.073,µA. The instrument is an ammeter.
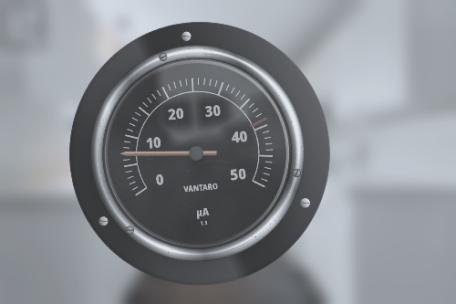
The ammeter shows 7,µA
